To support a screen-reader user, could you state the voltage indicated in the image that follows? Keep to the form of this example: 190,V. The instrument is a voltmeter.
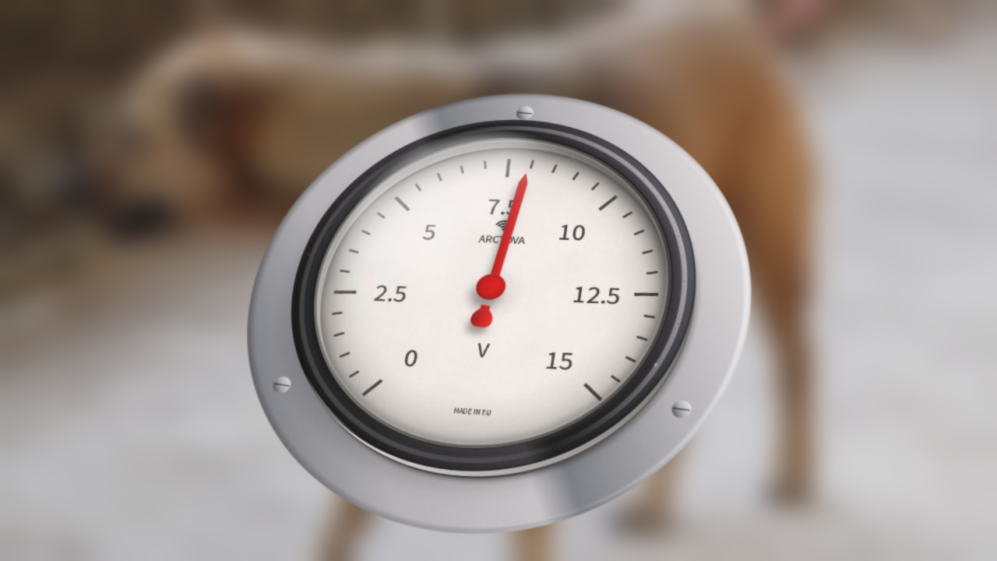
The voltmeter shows 8,V
